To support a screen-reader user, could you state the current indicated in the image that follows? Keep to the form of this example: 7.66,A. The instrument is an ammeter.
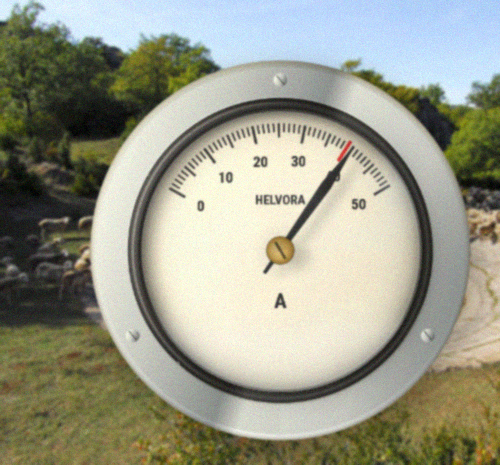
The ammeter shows 40,A
